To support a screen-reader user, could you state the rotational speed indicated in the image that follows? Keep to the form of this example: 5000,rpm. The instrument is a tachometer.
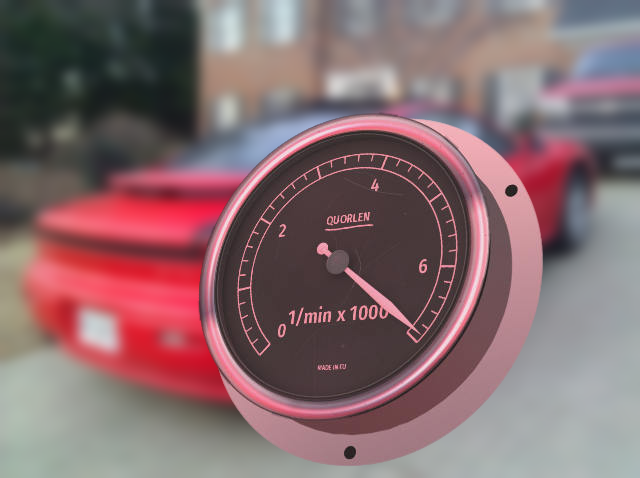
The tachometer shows 6900,rpm
